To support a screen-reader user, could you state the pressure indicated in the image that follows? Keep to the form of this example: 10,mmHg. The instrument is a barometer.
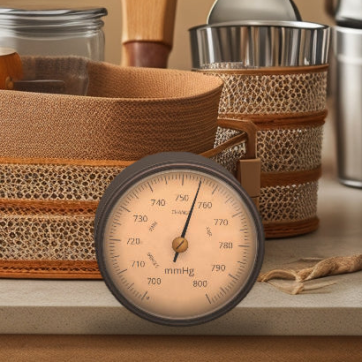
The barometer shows 755,mmHg
